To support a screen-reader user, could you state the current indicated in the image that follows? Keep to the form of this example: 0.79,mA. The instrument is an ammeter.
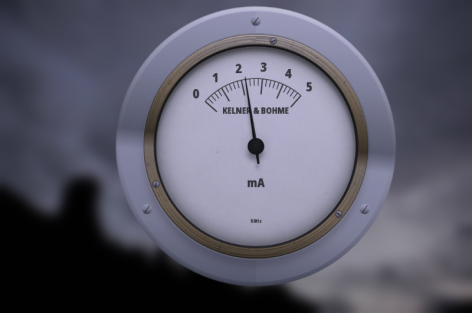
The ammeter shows 2.2,mA
